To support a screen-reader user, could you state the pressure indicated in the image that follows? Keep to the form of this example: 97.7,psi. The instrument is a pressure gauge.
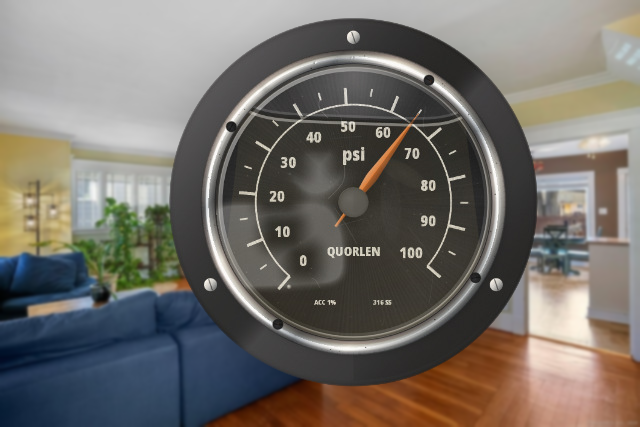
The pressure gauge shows 65,psi
